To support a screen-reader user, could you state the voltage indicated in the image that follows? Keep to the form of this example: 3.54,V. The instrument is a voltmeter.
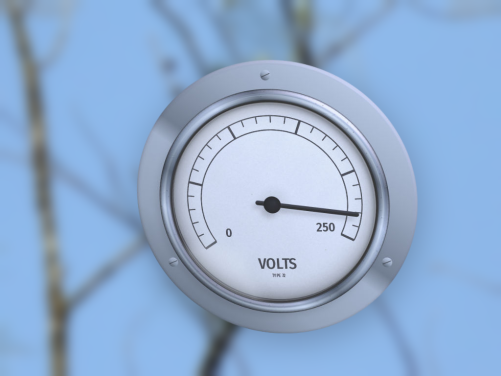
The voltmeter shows 230,V
